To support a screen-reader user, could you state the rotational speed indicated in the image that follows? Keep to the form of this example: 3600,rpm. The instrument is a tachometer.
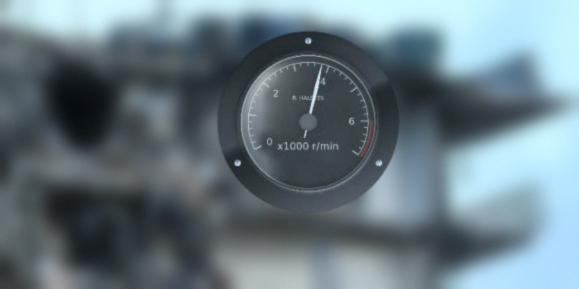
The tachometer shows 3800,rpm
